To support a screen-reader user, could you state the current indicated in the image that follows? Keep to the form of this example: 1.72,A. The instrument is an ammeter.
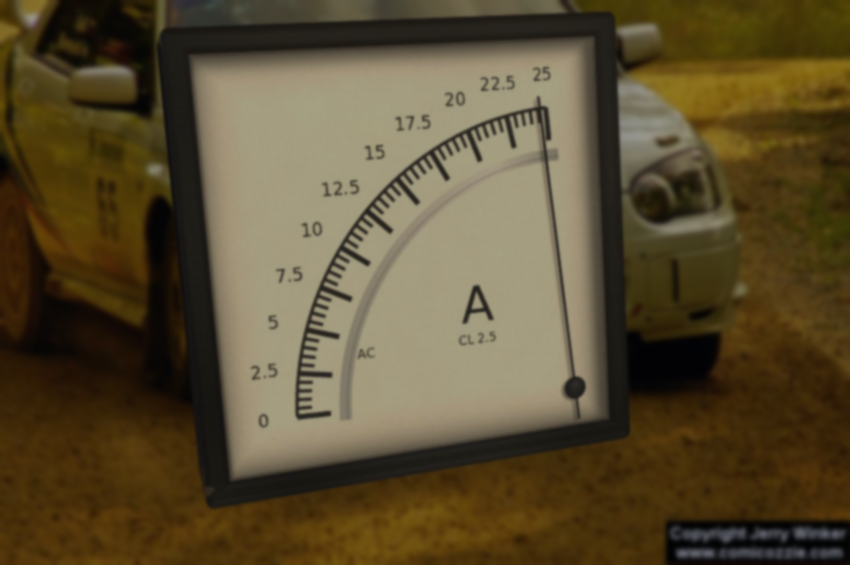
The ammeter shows 24.5,A
